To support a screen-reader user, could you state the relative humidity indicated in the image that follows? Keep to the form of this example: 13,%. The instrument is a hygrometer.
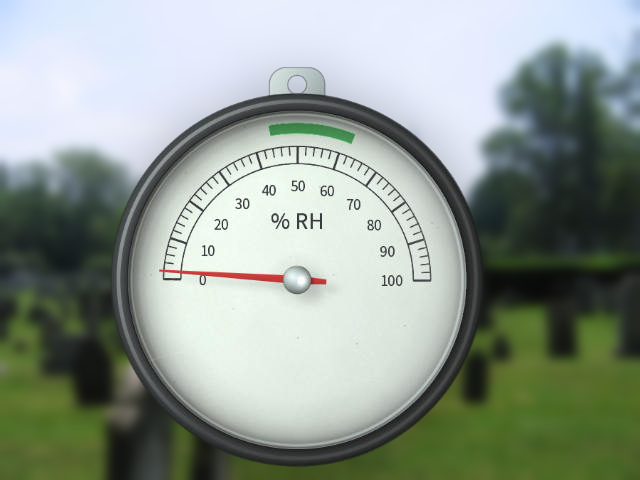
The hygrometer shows 2,%
